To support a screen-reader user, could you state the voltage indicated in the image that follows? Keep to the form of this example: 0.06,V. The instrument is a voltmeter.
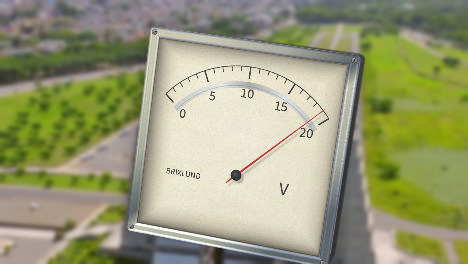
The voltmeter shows 19,V
